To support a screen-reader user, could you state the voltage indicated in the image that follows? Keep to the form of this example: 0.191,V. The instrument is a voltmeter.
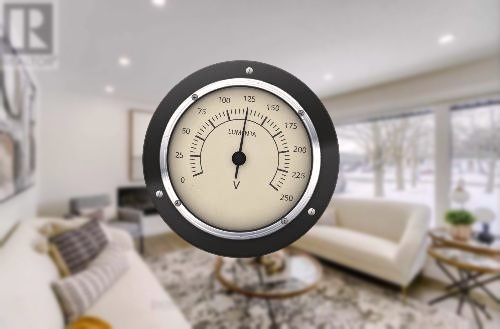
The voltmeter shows 125,V
